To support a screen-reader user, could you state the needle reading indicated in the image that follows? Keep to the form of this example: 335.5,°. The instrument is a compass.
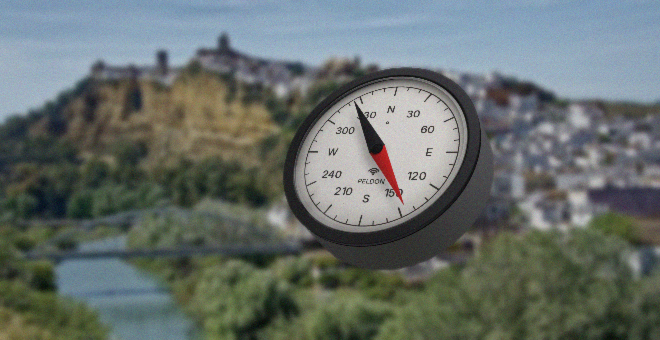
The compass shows 145,°
